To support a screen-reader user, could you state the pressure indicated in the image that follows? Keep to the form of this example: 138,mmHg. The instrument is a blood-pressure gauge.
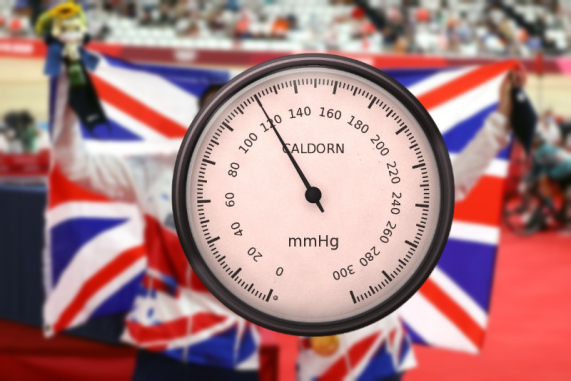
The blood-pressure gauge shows 120,mmHg
